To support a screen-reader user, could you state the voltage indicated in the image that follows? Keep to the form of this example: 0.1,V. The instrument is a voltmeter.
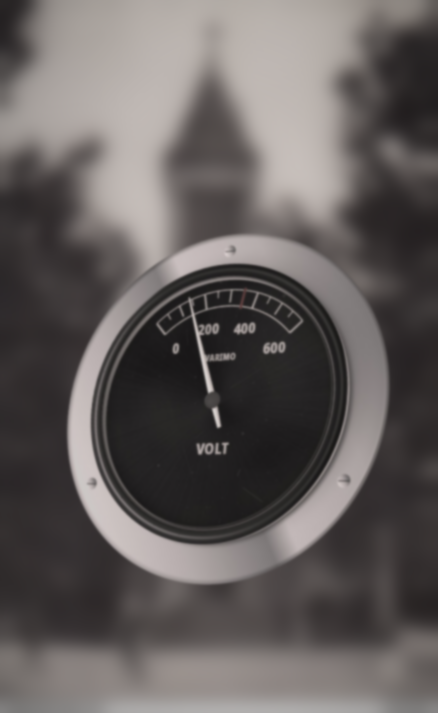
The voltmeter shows 150,V
